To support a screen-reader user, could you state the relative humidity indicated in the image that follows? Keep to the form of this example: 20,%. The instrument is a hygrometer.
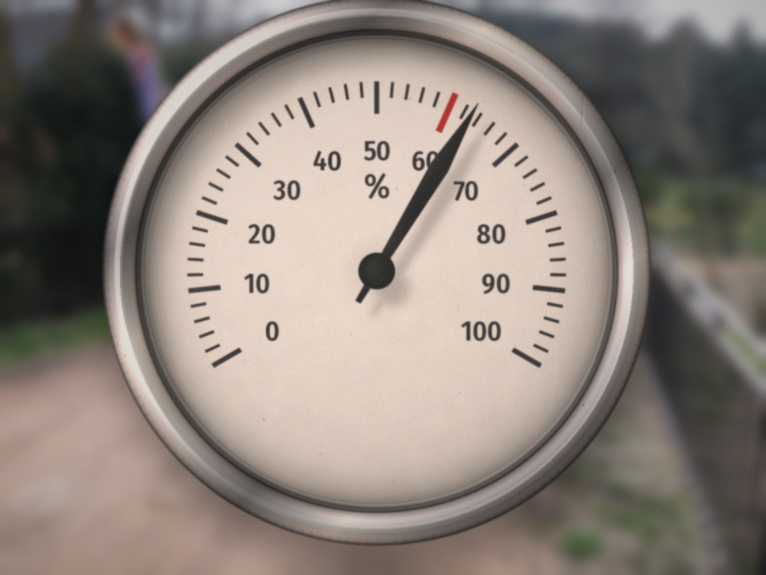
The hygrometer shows 63,%
